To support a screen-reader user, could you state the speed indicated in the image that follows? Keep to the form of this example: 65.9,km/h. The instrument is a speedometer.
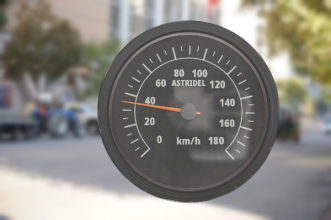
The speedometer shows 35,km/h
